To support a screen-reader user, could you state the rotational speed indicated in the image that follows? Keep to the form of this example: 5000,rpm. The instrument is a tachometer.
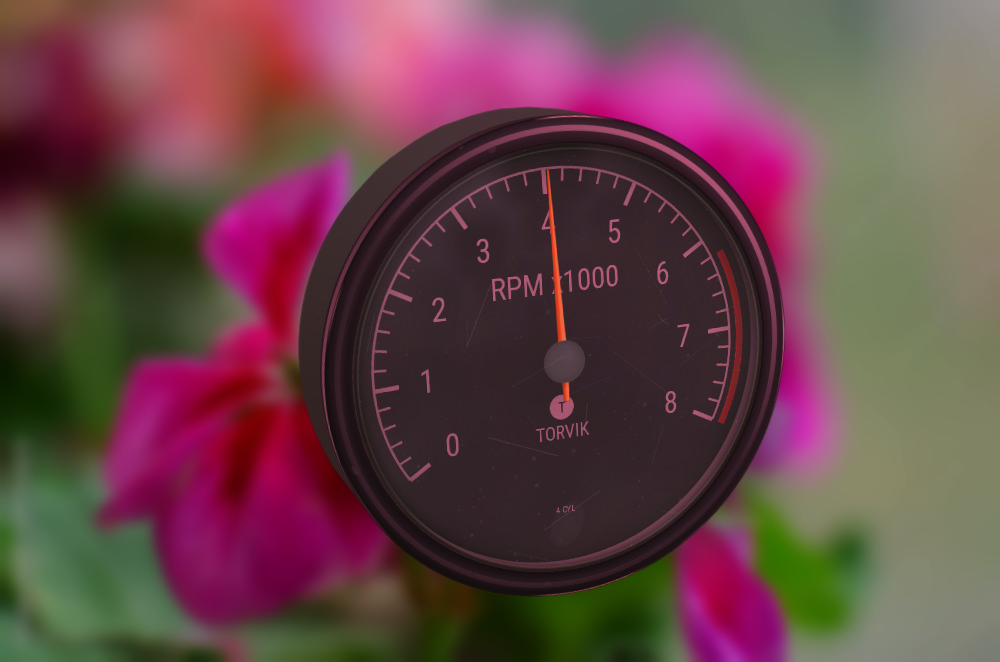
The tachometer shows 4000,rpm
